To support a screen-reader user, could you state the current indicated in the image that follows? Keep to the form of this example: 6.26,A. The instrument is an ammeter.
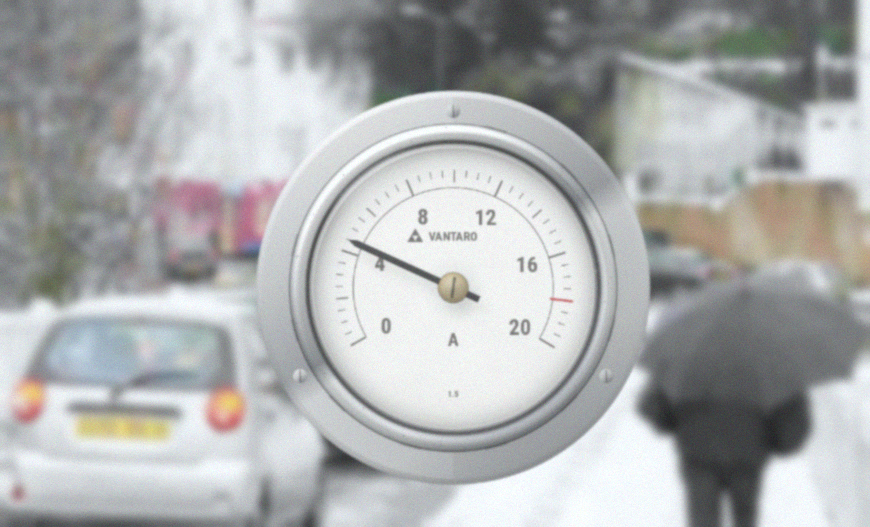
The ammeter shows 4.5,A
